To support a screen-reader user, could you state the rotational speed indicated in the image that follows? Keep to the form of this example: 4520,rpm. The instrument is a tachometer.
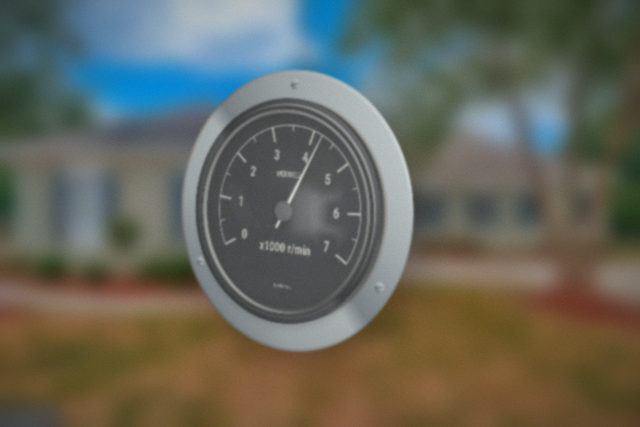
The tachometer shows 4250,rpm
